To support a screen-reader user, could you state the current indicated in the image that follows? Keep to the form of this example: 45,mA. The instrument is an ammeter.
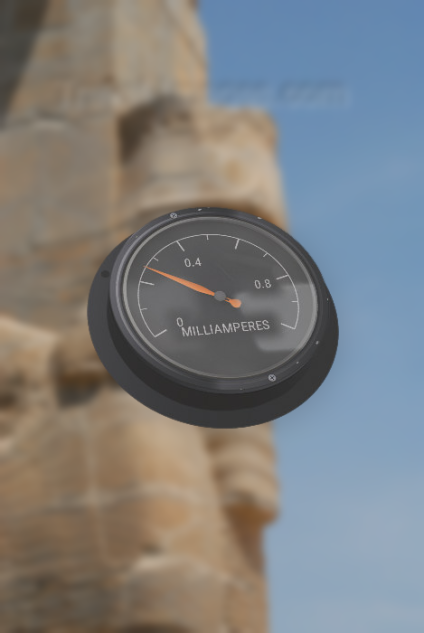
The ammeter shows 0.25,mA
